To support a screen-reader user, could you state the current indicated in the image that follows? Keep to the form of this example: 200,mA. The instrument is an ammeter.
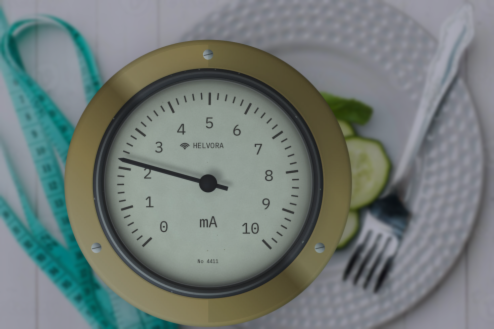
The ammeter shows 2.2,mA
